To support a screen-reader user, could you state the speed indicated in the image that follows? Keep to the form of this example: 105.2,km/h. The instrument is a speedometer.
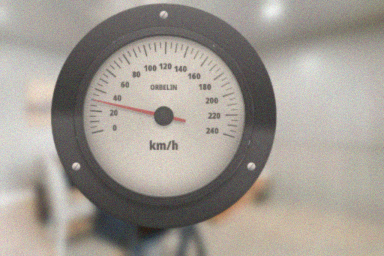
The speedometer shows 30,km/h
